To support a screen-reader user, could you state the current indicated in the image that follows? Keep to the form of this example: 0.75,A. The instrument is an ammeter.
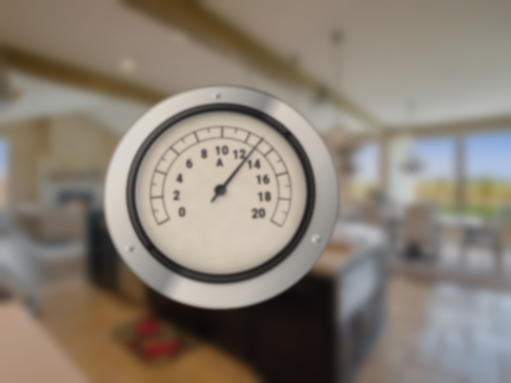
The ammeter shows 13,A
